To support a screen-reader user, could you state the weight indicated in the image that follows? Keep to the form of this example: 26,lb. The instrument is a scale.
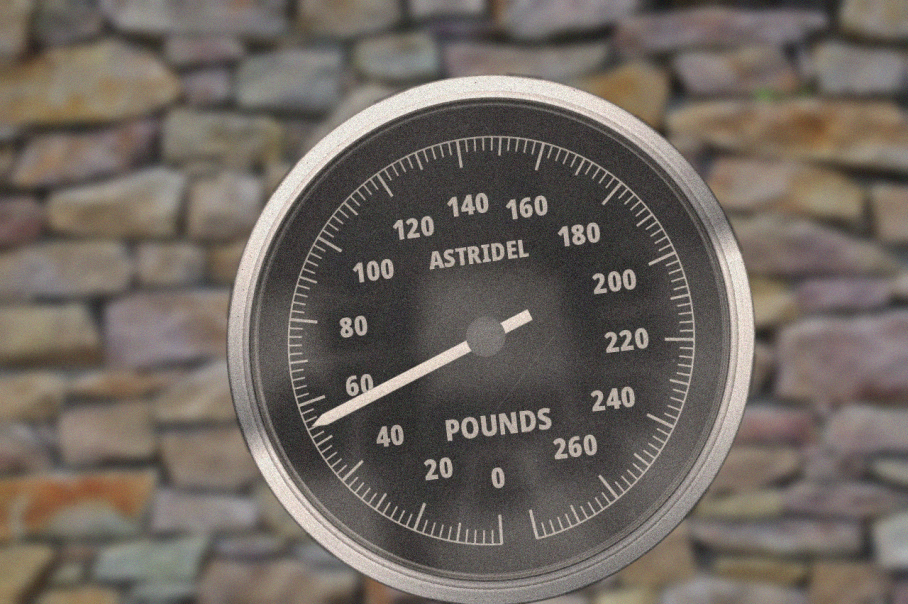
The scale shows 54,lb
